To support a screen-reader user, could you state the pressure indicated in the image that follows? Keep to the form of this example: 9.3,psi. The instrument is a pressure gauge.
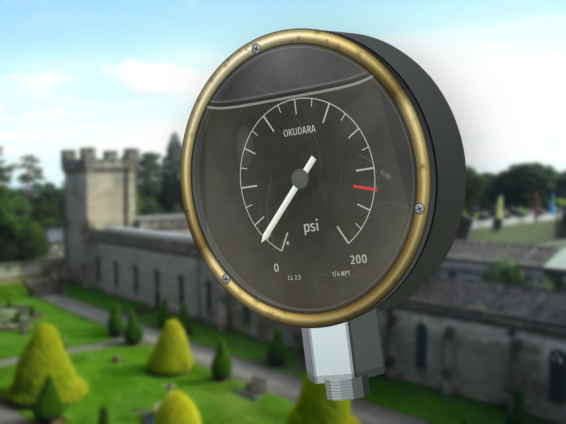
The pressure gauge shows 10,psi
